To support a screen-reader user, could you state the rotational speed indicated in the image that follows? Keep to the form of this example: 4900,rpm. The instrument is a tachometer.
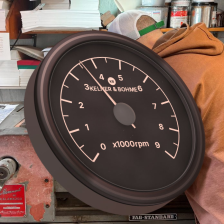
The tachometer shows 3500,rpm
